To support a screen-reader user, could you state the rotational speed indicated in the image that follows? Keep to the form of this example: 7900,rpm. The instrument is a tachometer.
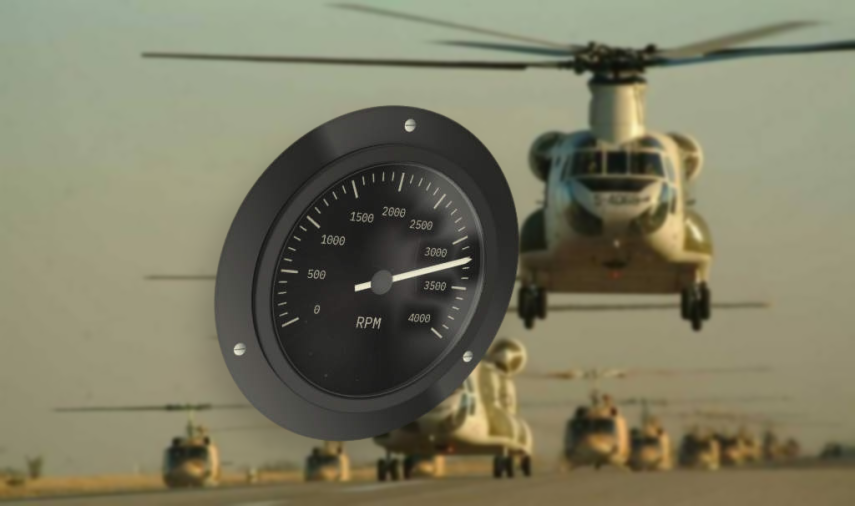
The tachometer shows 3200,rpm
